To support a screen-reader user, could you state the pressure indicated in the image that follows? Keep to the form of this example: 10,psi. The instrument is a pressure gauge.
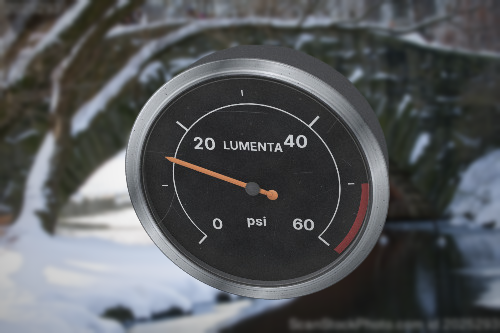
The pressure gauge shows 15,psi
